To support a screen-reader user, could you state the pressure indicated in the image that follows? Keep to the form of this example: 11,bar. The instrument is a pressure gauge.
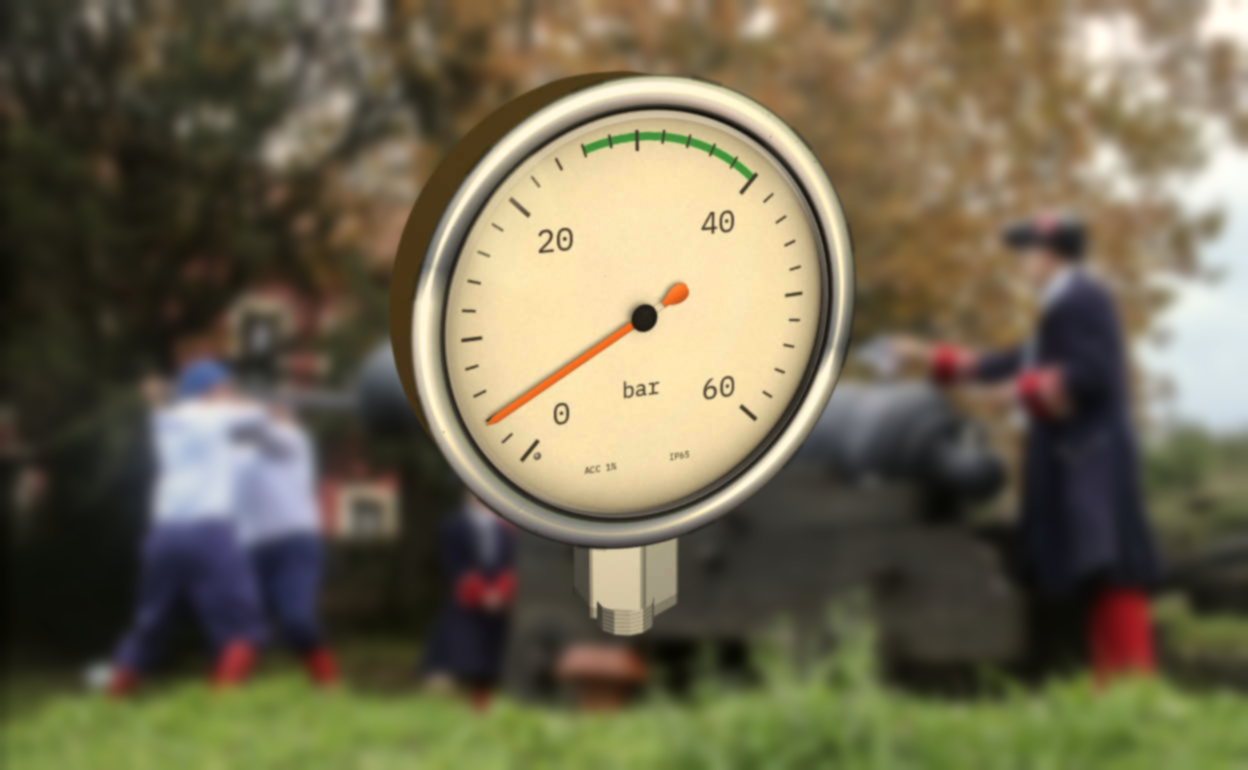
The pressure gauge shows 4,bar
